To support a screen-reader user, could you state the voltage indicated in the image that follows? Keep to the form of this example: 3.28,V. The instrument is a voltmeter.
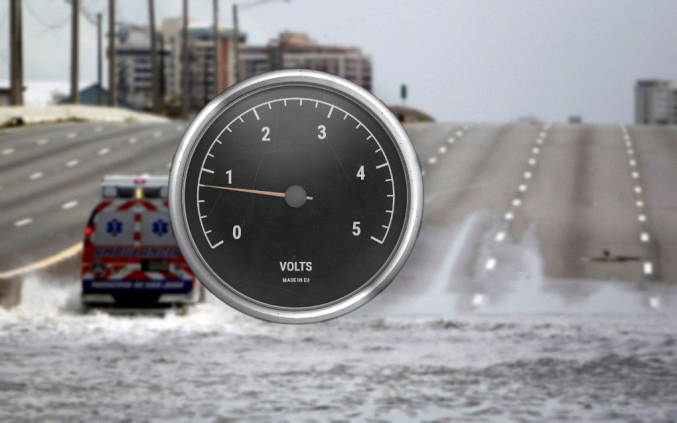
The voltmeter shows 0.8,V
